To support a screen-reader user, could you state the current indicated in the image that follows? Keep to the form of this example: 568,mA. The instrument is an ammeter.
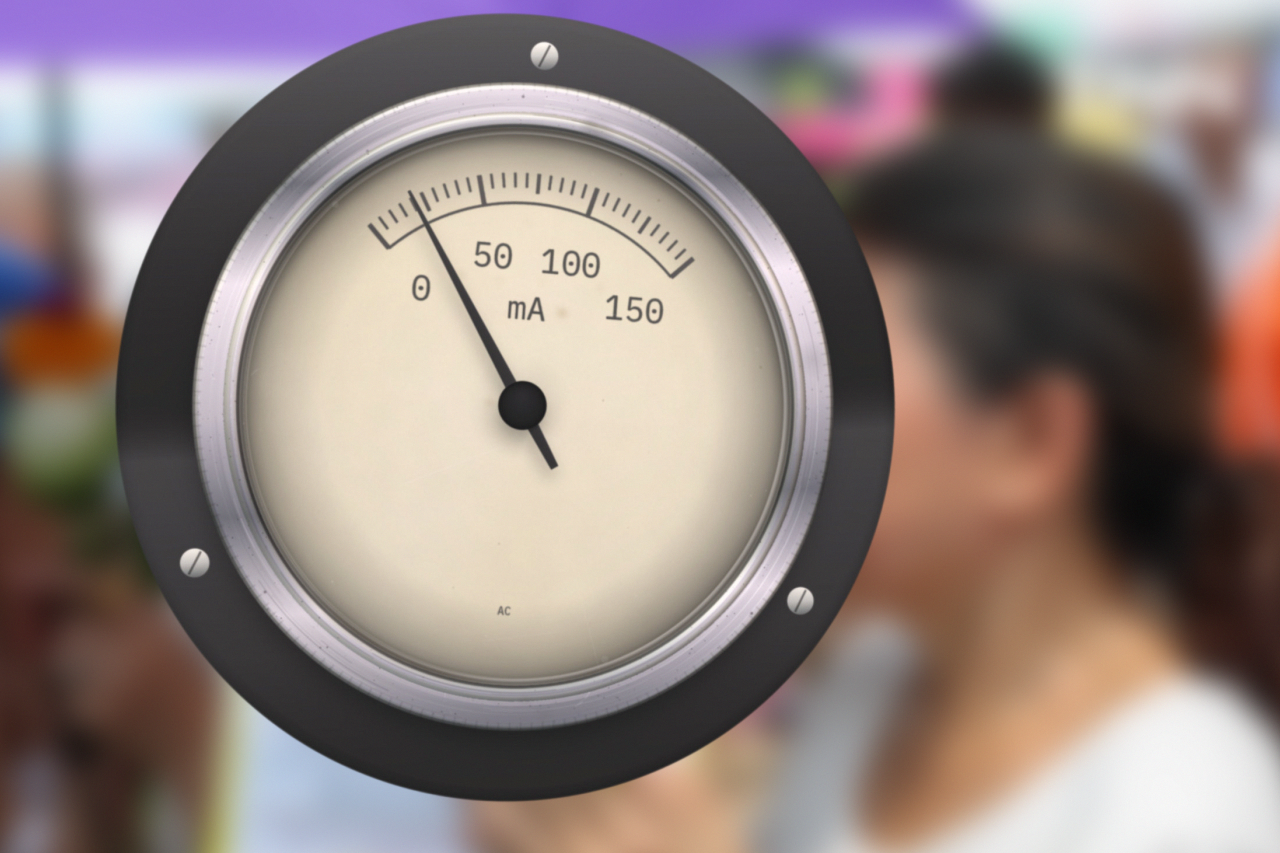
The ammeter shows 20,mA
